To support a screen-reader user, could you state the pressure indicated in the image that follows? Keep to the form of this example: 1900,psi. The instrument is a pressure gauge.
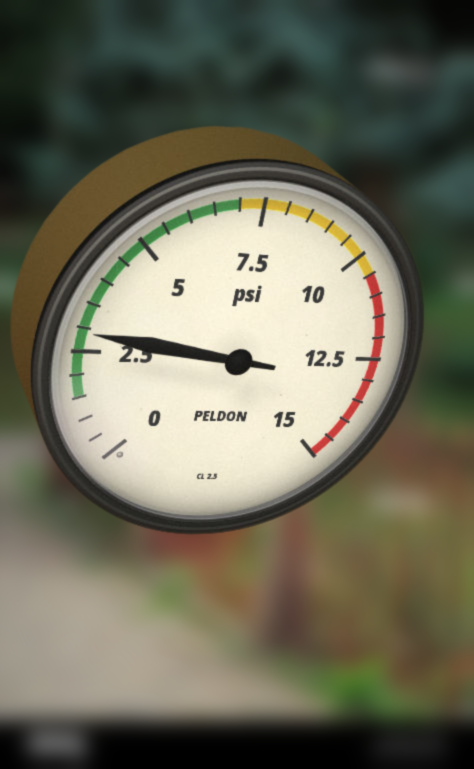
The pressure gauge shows 3,psi
